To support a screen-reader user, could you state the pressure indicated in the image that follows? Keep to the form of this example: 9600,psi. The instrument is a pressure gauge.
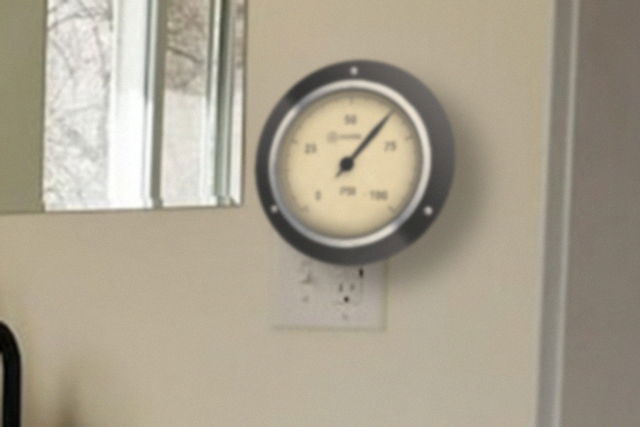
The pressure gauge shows 65,psi
